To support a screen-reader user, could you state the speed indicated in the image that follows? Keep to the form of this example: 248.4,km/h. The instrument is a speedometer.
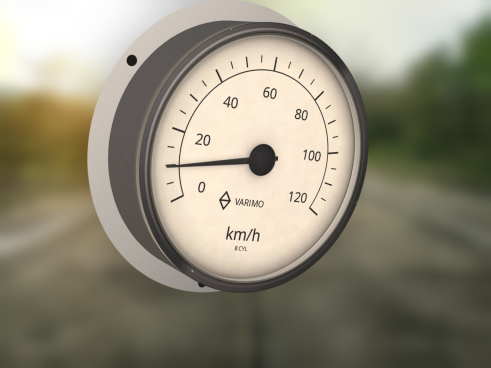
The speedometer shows 10,km/h
